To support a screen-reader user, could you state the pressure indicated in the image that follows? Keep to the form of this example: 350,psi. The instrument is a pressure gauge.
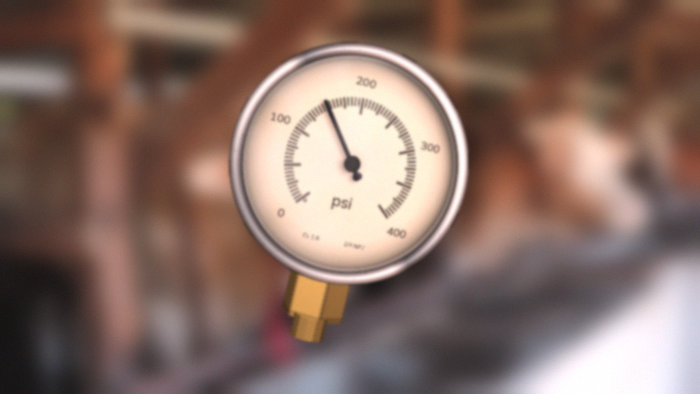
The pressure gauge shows 150,psi
